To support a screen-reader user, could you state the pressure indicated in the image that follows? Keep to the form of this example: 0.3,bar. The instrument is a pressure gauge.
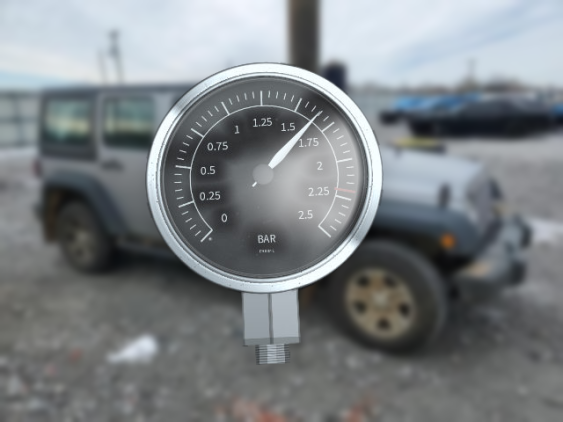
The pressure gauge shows 1.65,bar
